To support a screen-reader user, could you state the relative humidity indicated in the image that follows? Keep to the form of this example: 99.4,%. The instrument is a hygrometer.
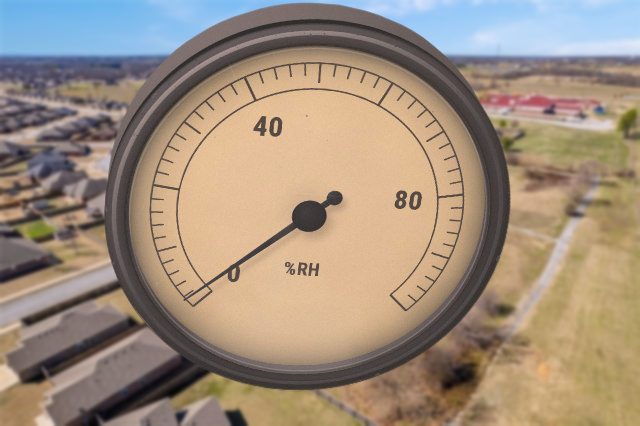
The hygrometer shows 2,%
